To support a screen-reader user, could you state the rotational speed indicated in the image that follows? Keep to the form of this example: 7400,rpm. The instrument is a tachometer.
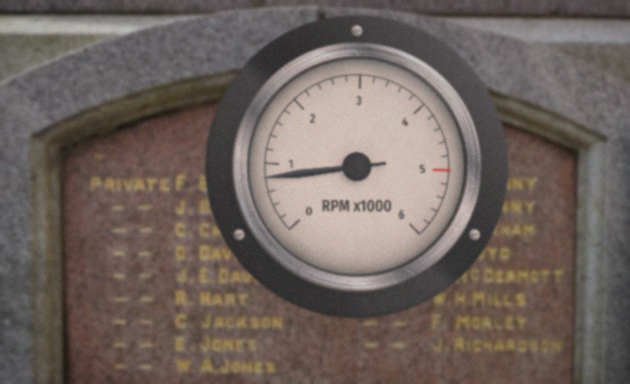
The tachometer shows 800,rpm
